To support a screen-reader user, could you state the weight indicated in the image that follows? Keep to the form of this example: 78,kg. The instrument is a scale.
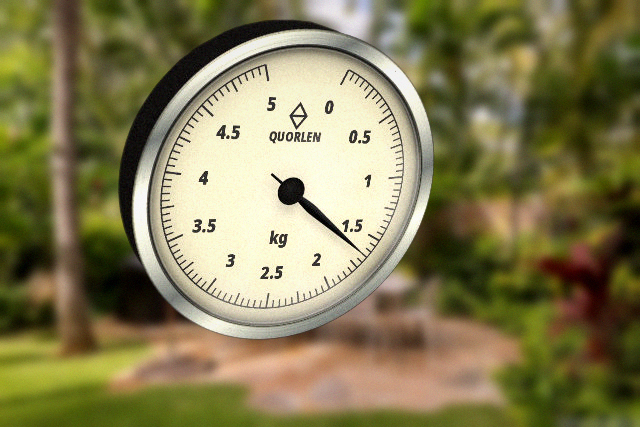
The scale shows 1.65,kg
